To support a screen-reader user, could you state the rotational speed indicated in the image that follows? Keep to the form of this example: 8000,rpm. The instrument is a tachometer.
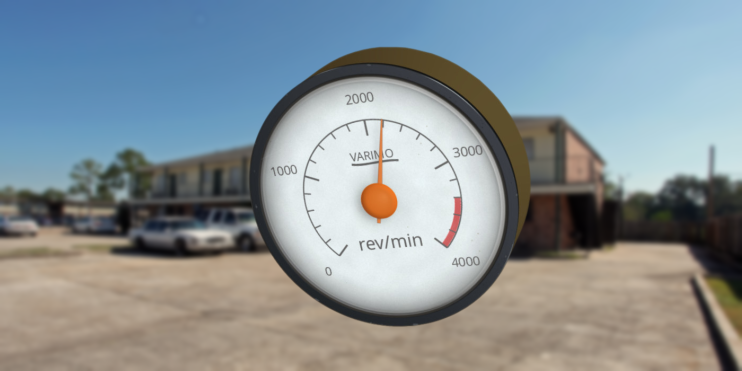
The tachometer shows 2200,rpm
